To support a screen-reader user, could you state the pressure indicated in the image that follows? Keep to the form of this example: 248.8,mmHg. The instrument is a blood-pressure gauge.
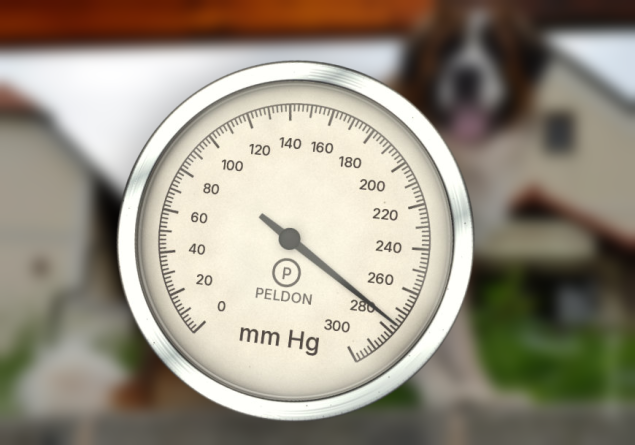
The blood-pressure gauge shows 276,mmHg
